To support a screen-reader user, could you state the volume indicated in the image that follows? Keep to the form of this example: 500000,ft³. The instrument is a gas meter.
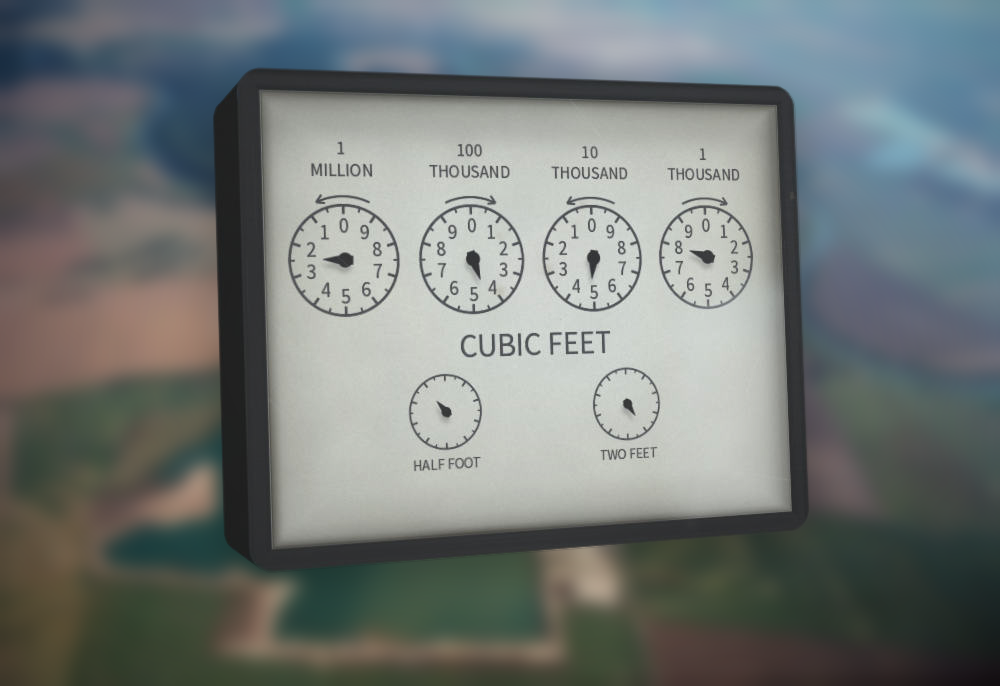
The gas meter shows 244800,ft³
